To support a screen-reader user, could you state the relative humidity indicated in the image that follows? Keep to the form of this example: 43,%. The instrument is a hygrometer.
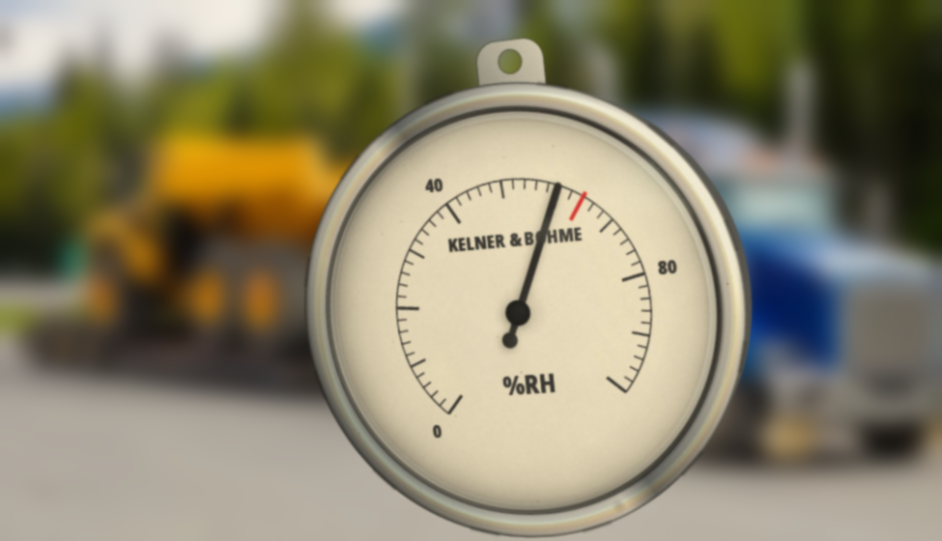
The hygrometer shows 60,%
